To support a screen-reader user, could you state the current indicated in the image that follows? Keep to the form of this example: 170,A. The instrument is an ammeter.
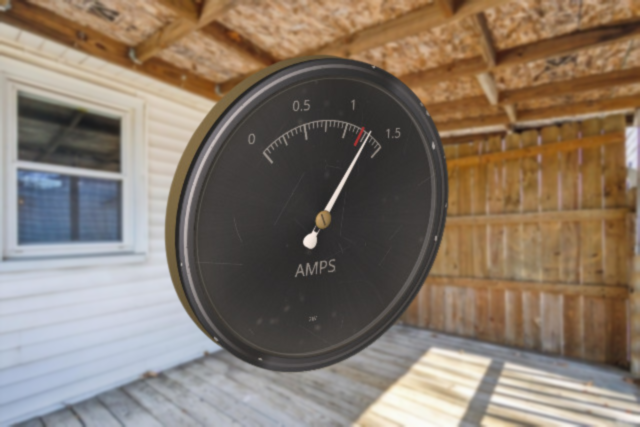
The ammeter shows 1.25,A
